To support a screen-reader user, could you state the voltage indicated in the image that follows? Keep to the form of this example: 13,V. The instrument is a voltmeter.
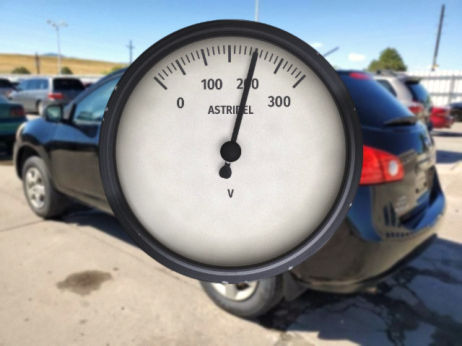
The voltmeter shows 200,V
